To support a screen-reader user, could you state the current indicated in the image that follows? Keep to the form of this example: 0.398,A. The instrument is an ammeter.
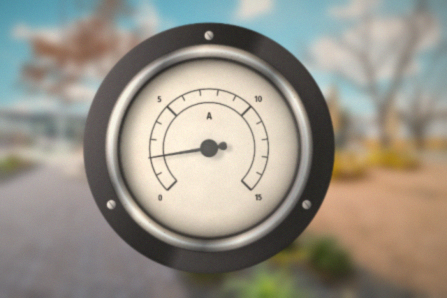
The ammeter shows 2,A
